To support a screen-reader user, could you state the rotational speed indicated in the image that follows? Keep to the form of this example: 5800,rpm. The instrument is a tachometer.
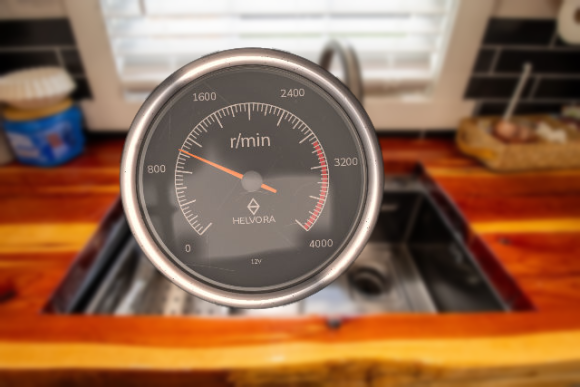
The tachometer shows 1050,rpm
